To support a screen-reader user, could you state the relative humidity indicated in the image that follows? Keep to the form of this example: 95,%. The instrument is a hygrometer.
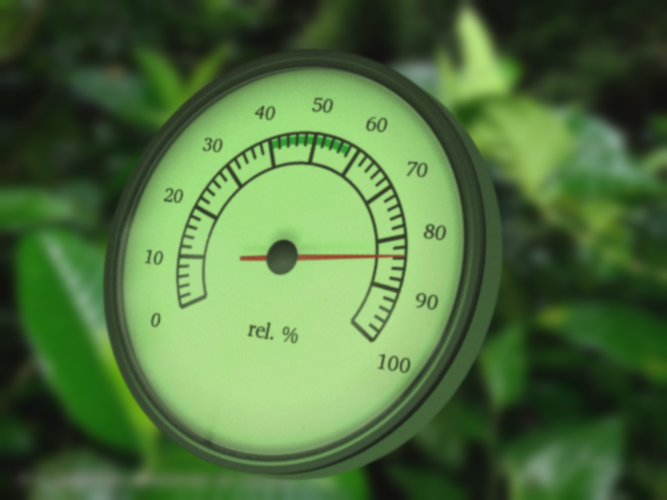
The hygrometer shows 84,%
